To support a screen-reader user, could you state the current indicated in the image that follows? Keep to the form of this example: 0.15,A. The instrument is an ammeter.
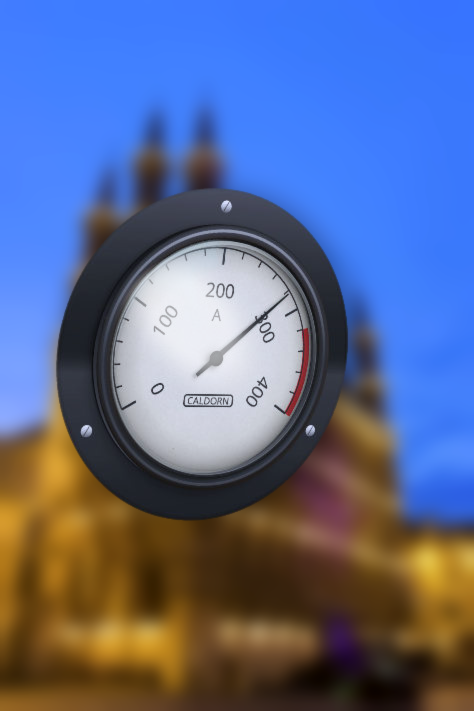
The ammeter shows 280,A
